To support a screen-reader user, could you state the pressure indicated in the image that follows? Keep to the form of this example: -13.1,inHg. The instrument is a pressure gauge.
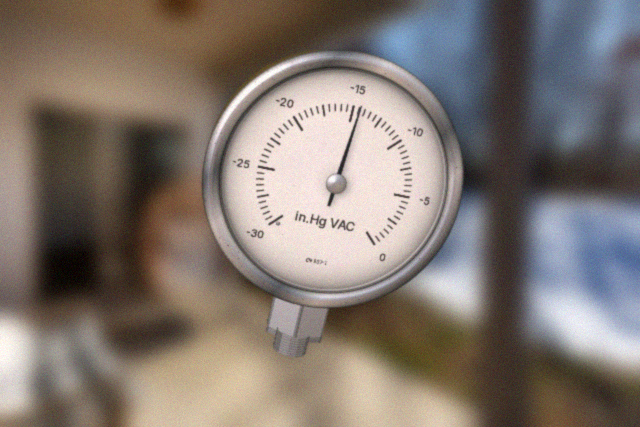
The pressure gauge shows -14.5,inHg
